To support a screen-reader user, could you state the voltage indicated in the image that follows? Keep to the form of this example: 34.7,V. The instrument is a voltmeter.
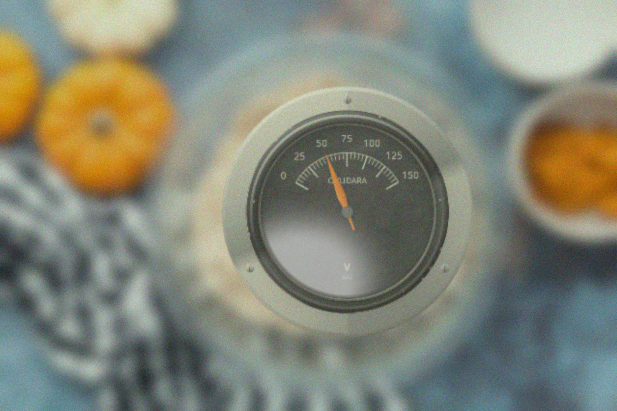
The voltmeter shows 50,V
